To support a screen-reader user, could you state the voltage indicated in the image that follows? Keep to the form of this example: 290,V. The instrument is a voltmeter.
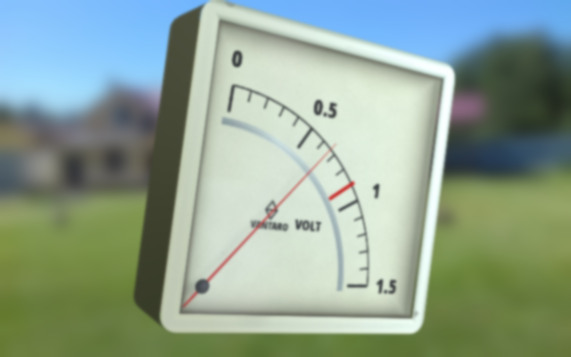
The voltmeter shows 0.65,V
